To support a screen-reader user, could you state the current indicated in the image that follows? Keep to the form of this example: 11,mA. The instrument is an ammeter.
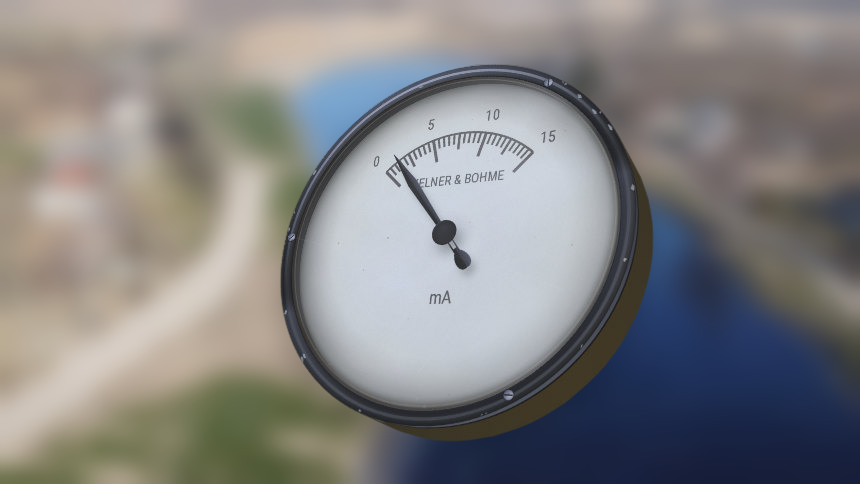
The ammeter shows 1.5,mA
